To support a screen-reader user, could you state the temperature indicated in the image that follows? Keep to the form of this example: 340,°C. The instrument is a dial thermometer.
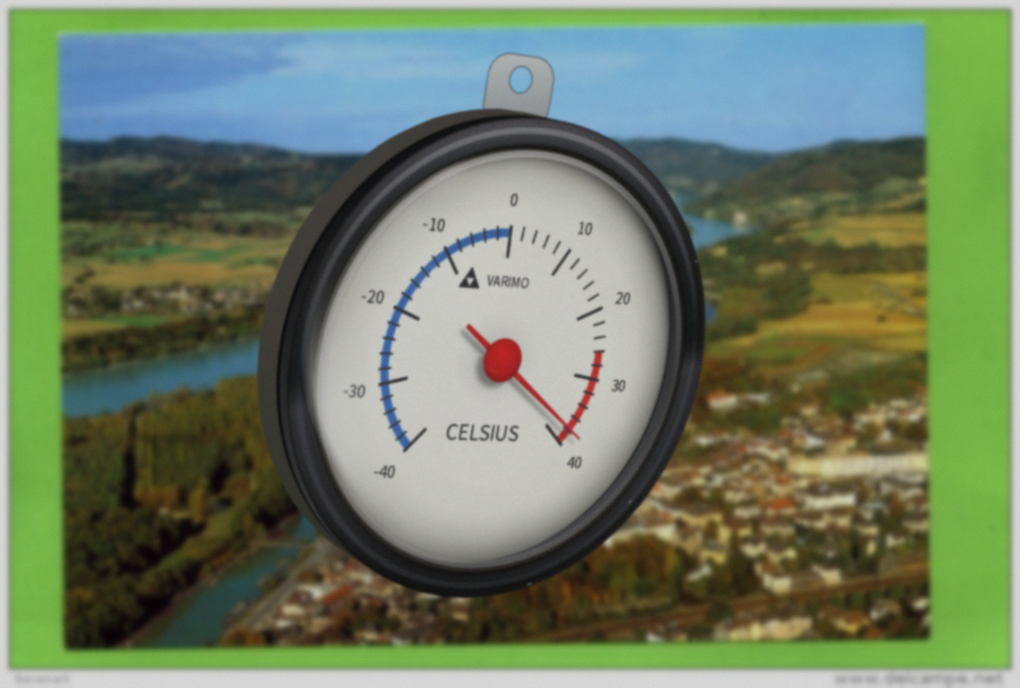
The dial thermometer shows 38,°C
